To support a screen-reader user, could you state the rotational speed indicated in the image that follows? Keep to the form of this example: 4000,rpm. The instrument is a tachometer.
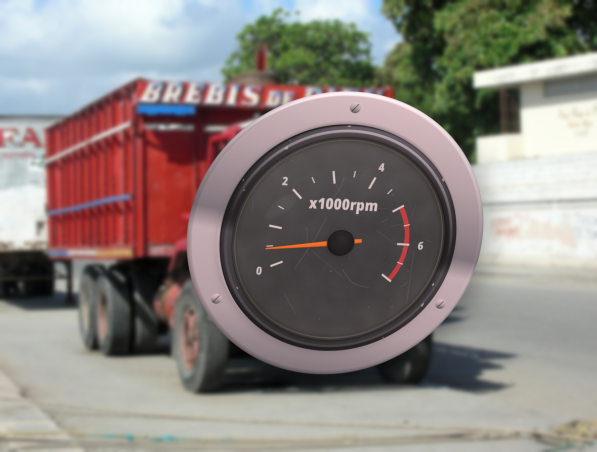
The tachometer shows 500,rpm
